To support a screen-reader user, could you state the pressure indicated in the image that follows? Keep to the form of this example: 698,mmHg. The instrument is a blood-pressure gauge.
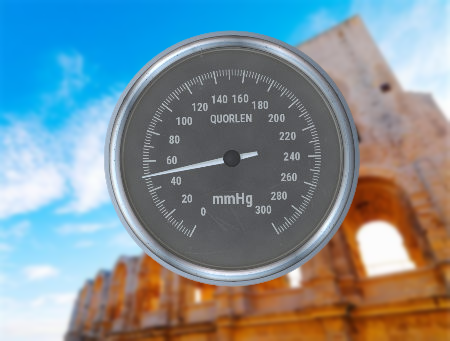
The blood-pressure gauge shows 50,mmHg
